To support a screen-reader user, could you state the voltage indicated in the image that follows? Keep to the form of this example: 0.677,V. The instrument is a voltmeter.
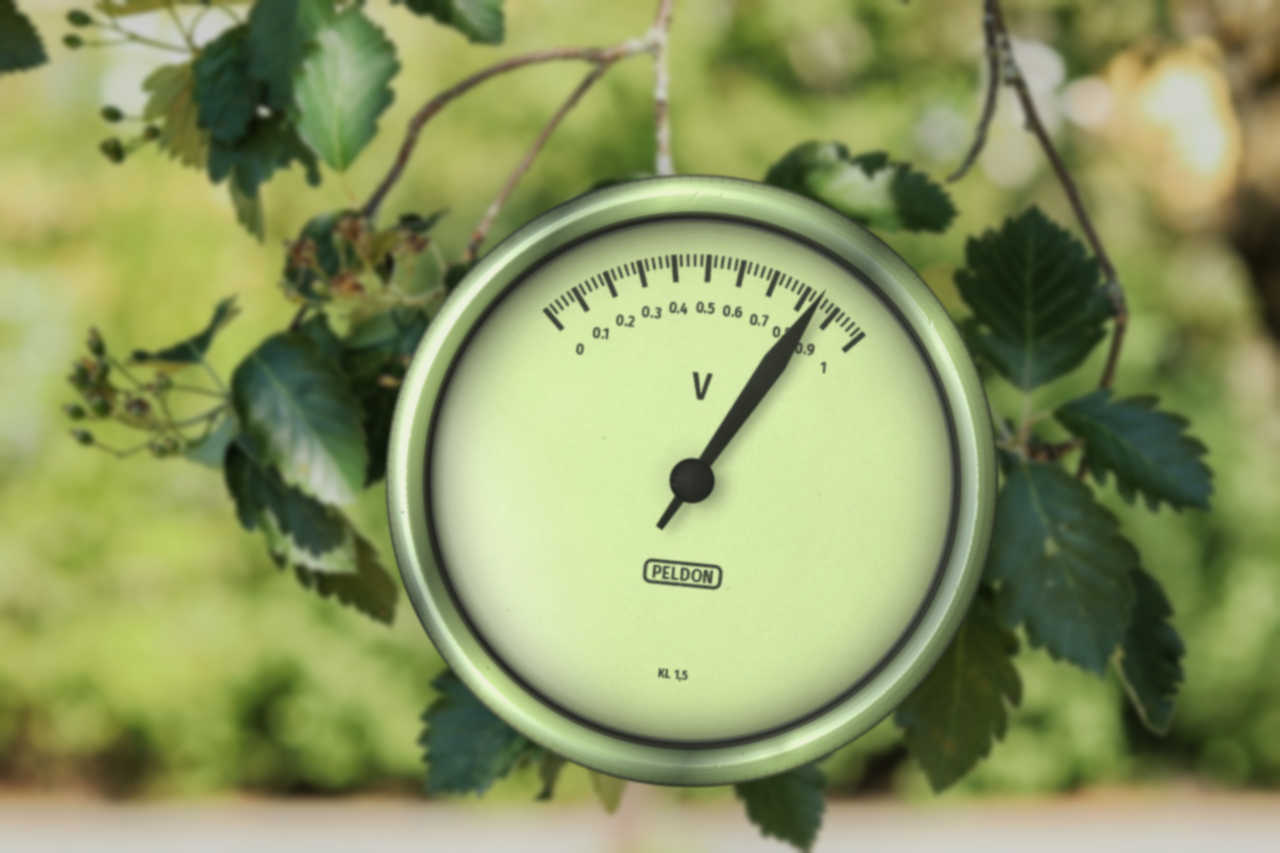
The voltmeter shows 0.84,V
